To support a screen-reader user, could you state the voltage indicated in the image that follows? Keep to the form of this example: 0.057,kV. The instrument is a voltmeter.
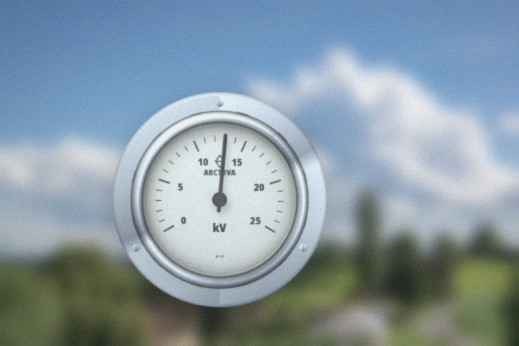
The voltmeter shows 13,kV
